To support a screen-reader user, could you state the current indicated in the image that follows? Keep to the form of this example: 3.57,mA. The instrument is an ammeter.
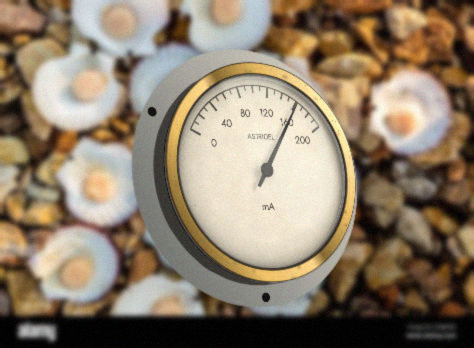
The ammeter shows 160,mA
